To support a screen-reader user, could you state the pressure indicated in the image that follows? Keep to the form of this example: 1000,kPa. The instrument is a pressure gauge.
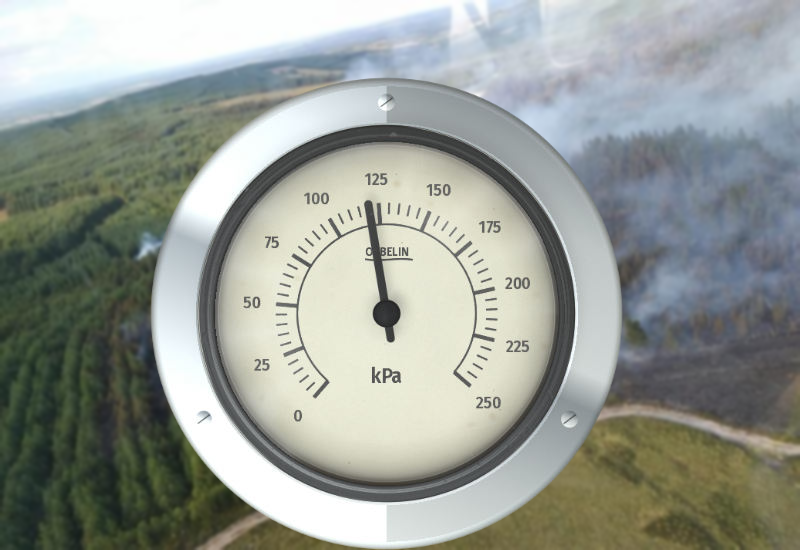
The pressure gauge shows 120,kPa
